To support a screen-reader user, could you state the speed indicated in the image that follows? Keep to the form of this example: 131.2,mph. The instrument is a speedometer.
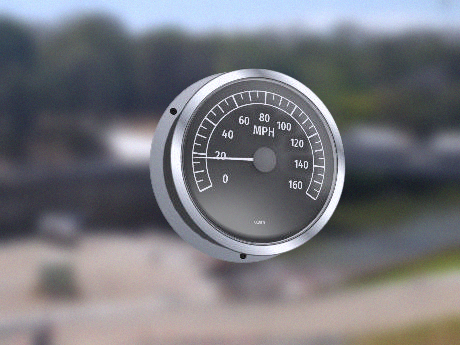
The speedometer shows 17.5,mph
